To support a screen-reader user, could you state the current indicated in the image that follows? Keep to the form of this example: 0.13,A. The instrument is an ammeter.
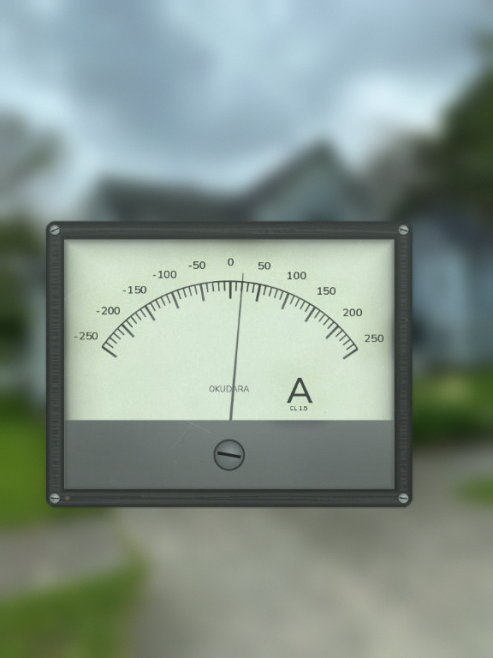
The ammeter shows 20,A
